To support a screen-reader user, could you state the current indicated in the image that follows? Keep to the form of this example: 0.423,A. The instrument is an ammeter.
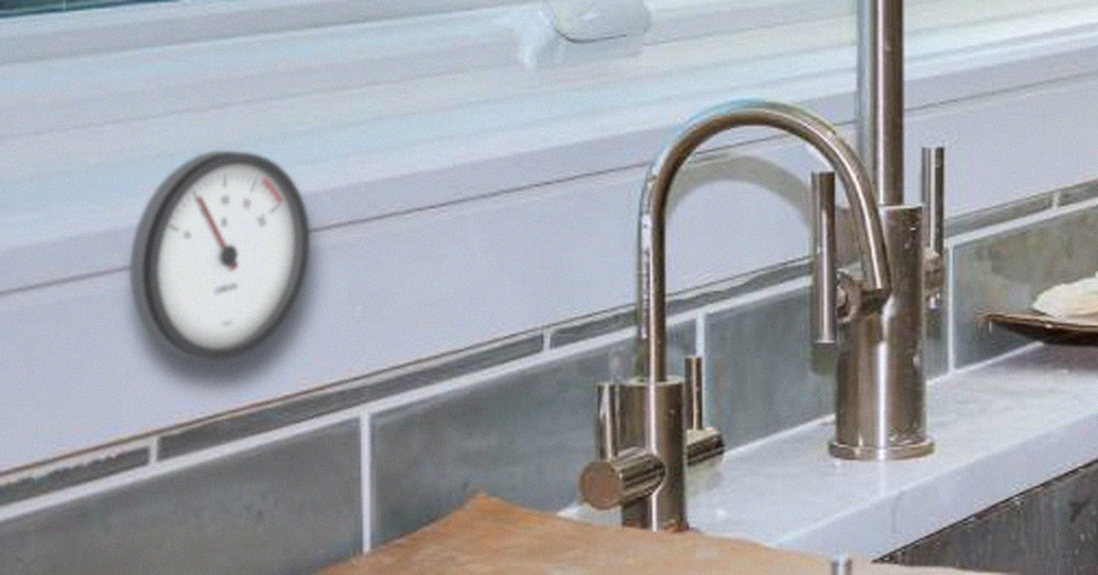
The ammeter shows 5,A
